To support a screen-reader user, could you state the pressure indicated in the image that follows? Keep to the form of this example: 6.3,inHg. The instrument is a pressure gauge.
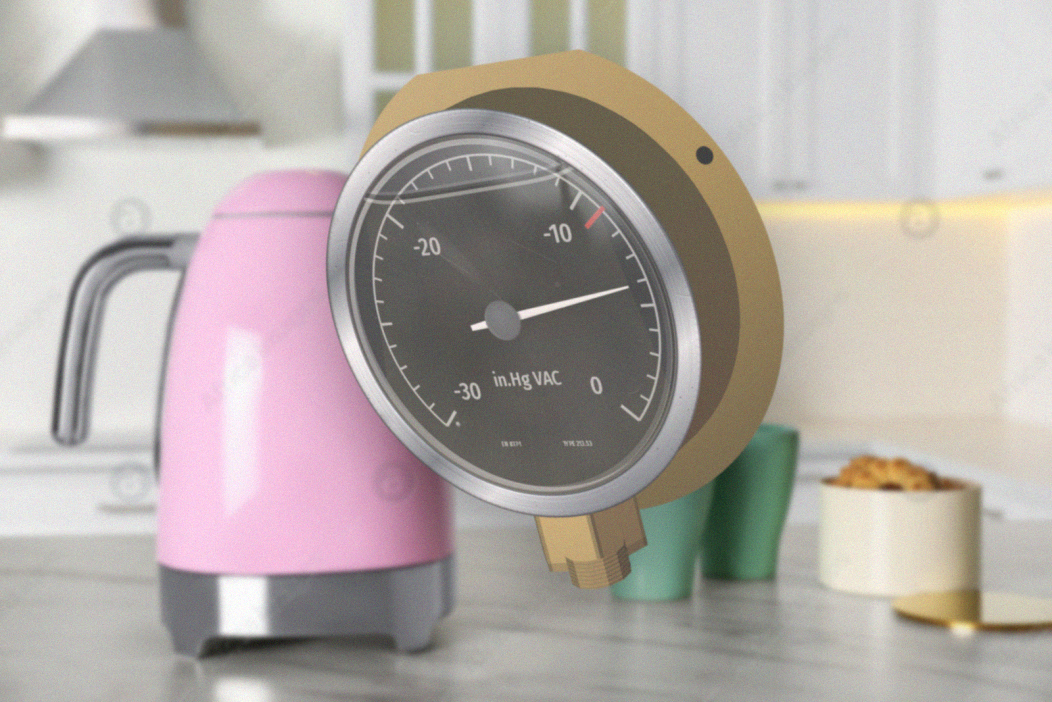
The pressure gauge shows -6,inHg
